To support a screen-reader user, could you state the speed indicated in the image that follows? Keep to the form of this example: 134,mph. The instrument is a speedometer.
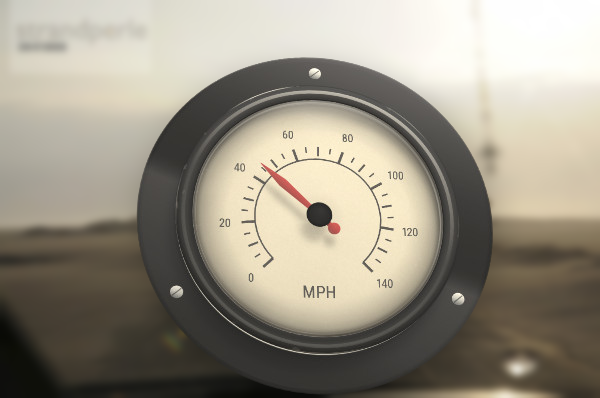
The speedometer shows 45,mph
